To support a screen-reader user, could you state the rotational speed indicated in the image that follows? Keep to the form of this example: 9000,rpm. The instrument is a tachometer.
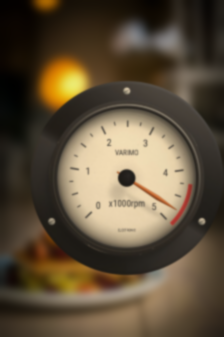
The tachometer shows 4750,rpm
